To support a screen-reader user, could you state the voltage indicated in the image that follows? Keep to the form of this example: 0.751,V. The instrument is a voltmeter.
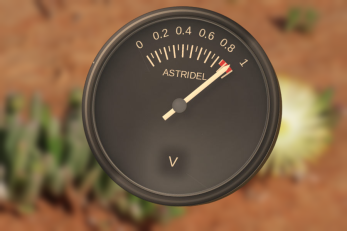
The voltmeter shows 0.95,V
